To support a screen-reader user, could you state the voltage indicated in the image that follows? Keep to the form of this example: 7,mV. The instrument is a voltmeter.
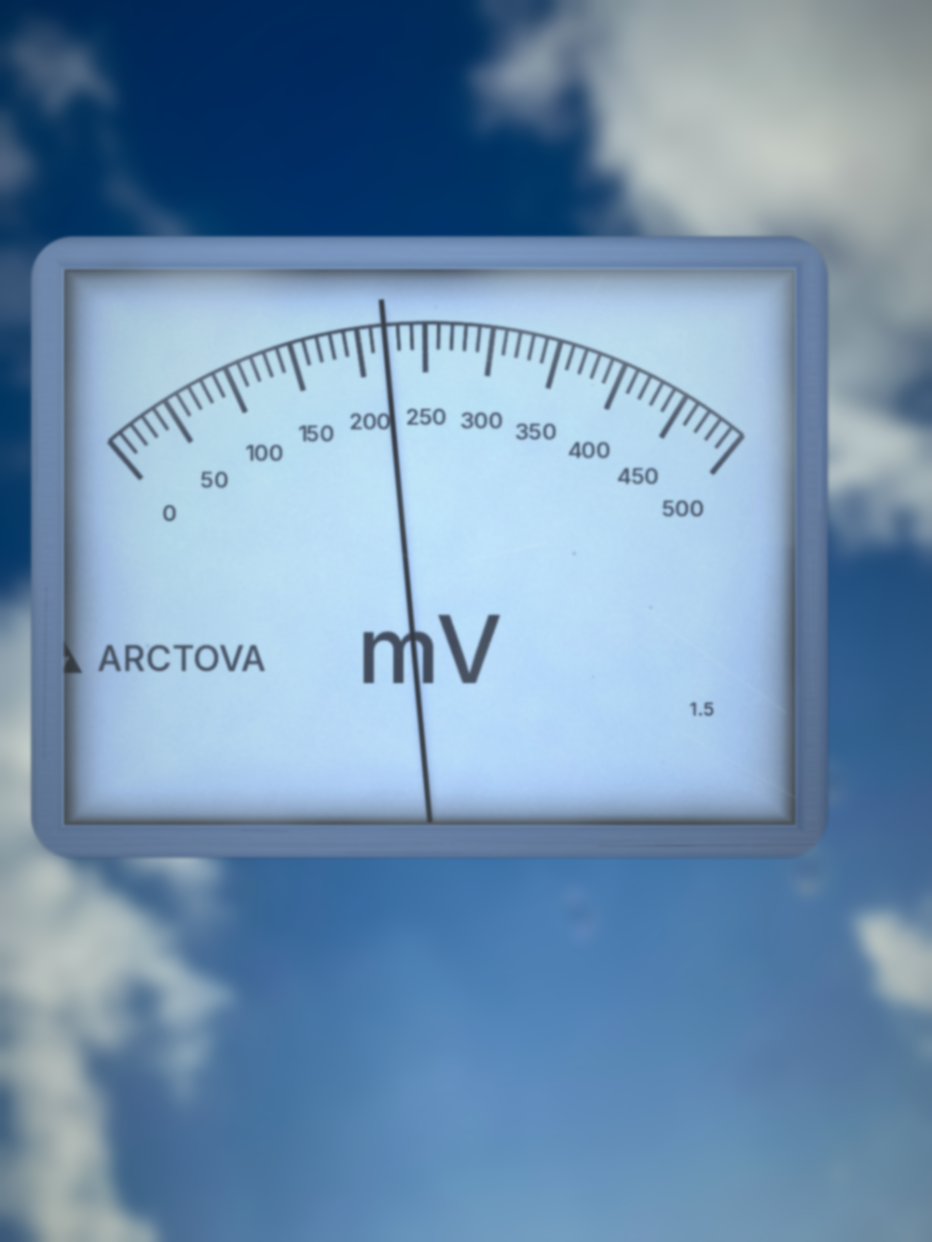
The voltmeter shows 220,mV
